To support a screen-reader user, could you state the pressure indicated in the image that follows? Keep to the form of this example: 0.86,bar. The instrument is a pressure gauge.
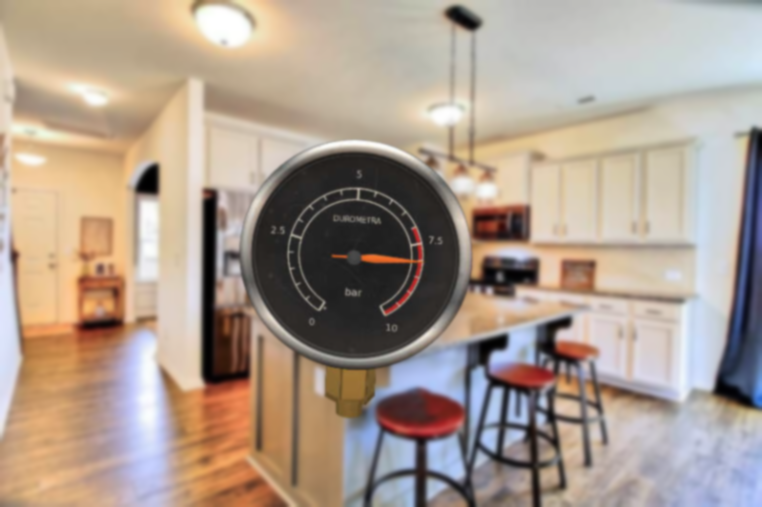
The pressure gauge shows 8,bar
